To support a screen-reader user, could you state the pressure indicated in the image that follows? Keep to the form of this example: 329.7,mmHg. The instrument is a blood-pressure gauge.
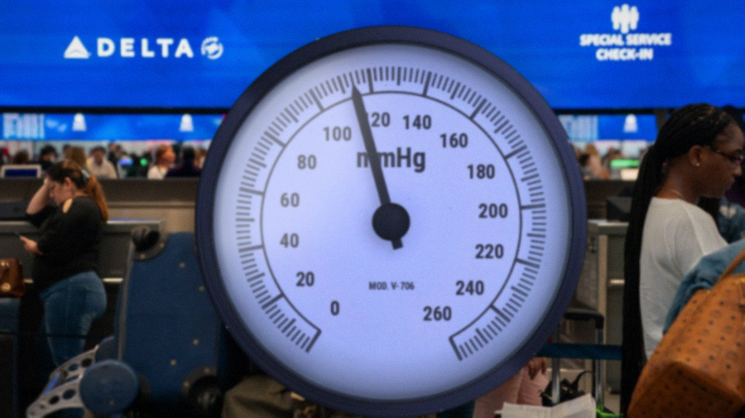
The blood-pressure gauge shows 114,mmHg
